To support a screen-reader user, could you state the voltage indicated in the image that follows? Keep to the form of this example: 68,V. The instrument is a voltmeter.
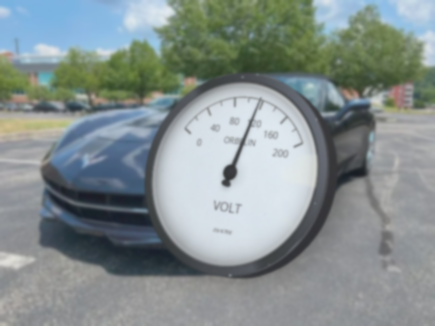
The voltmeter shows 120,V
